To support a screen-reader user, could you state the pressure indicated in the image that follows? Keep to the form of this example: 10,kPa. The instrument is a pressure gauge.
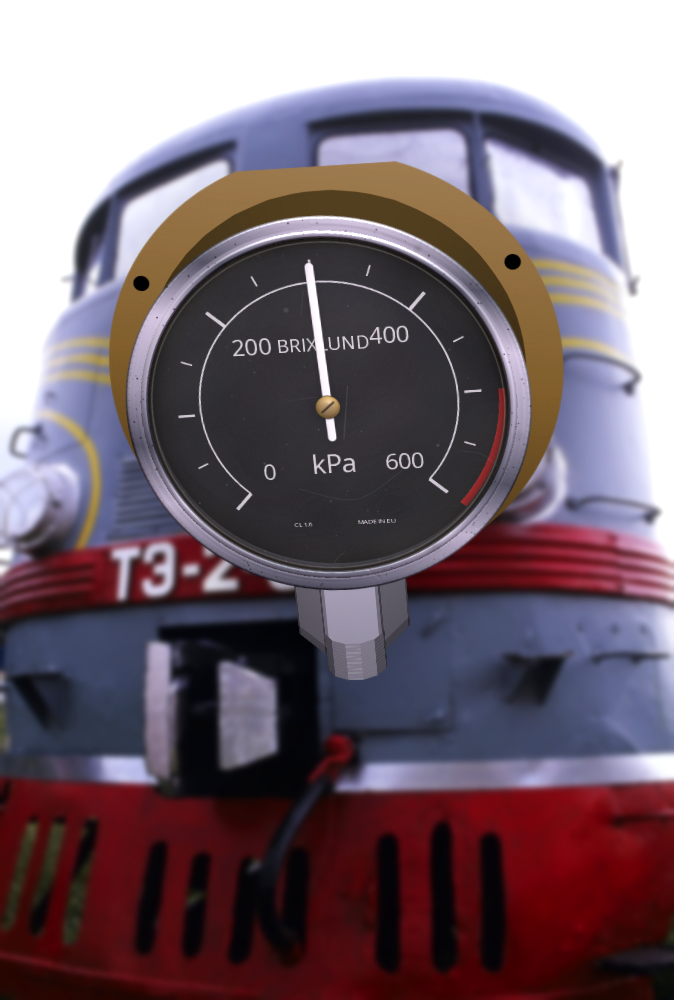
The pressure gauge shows 300,kPa
